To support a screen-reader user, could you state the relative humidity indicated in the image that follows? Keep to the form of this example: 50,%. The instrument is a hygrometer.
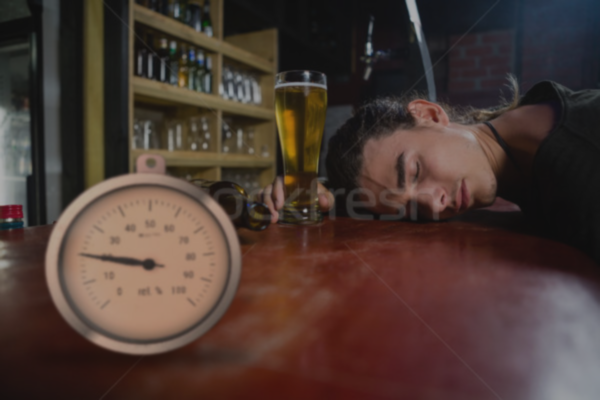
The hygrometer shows 20,%
